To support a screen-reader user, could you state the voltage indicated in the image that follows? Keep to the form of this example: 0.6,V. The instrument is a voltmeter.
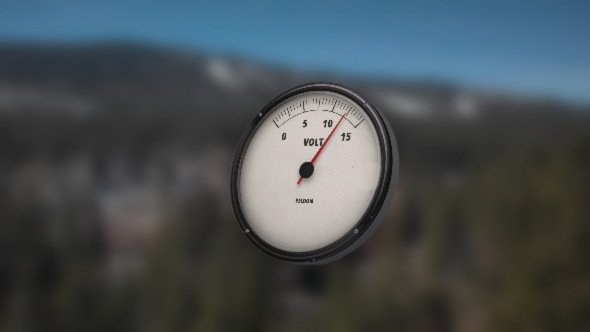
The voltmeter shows 12.5,V
